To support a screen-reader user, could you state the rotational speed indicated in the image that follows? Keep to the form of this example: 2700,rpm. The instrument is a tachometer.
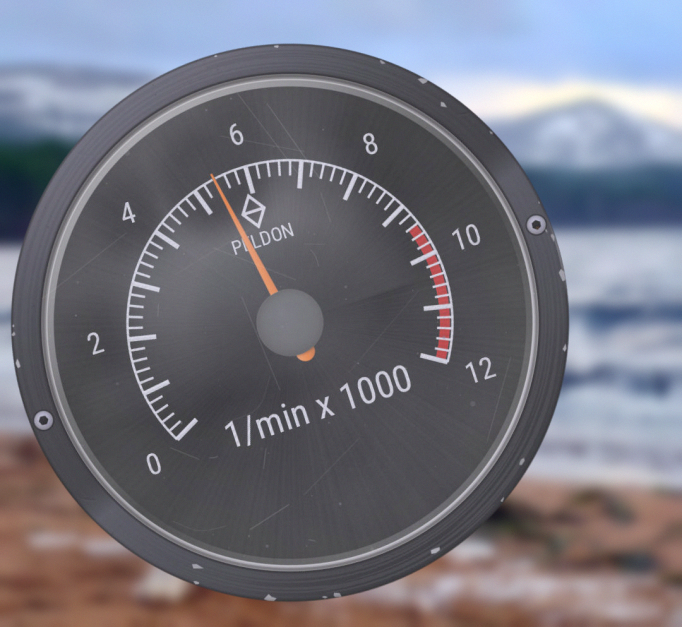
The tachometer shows 5400,rpm
